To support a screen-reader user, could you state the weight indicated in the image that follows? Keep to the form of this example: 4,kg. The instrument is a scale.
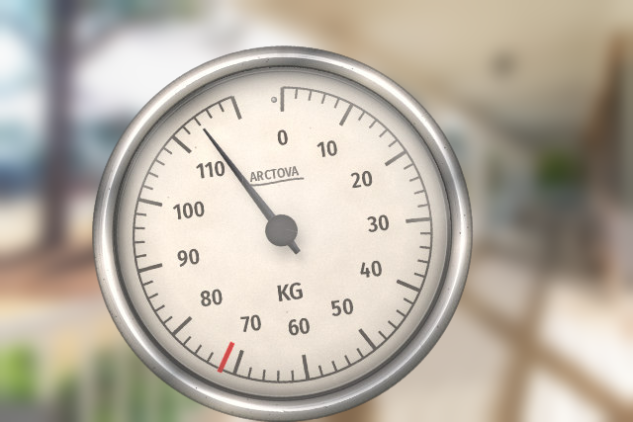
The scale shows 114,kg
